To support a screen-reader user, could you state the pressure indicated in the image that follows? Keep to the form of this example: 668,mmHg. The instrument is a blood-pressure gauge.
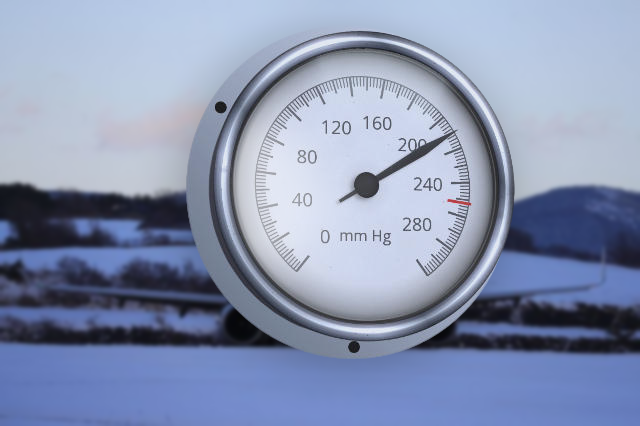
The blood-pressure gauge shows 210,mmHg
